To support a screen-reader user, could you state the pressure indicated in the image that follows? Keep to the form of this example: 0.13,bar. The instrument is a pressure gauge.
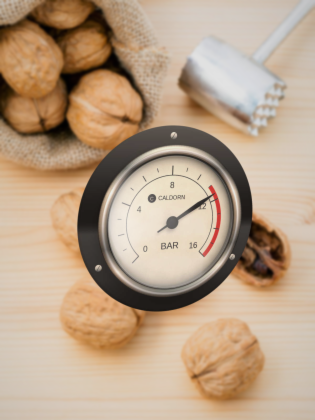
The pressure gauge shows 11.5,bar
